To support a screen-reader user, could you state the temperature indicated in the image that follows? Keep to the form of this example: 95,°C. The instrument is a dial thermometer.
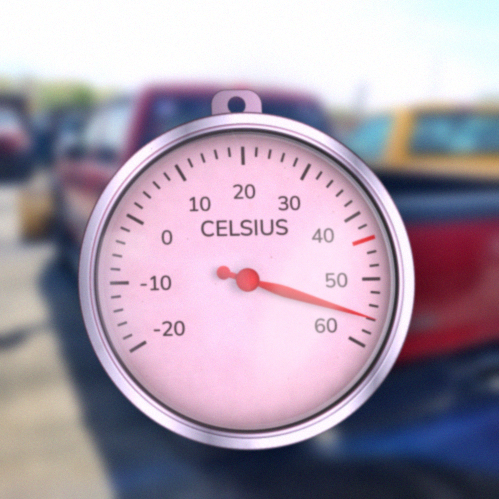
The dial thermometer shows 56,°C
